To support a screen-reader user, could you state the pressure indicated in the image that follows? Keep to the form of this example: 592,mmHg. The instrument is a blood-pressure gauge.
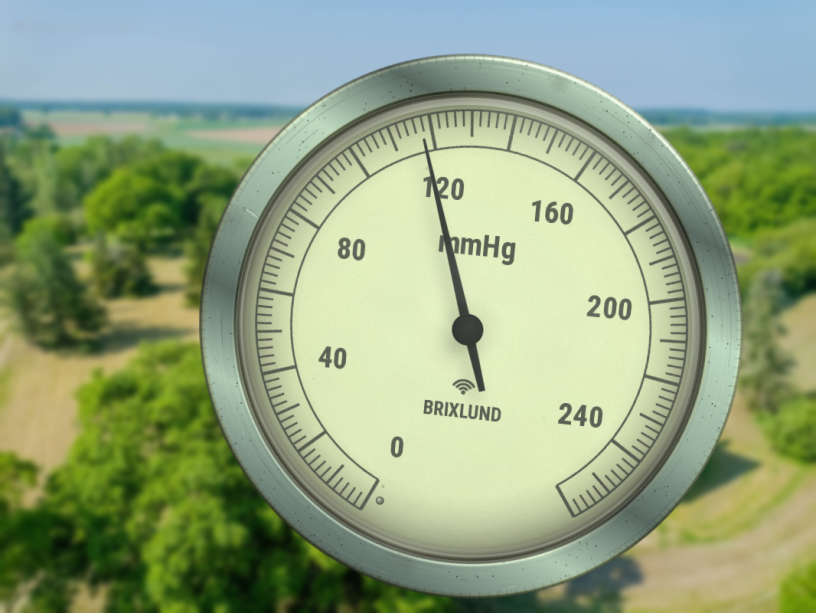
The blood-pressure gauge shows 118,mmHg
